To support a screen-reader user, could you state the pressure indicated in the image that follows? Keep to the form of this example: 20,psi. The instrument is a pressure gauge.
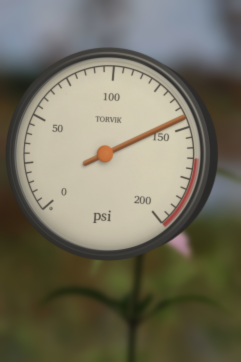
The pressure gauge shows 145,psi
